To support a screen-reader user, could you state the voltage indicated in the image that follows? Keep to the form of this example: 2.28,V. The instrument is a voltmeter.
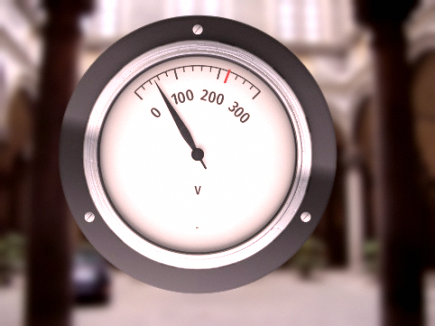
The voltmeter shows 50,V
